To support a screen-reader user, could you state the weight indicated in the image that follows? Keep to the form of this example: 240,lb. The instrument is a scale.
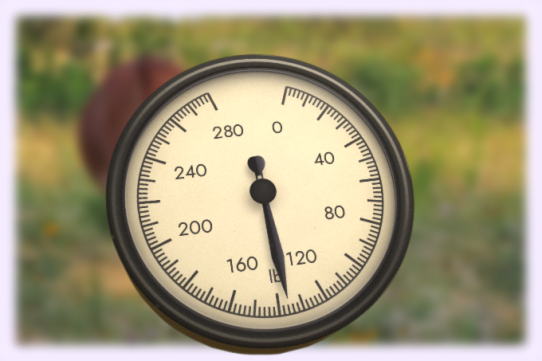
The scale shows 136,lb
